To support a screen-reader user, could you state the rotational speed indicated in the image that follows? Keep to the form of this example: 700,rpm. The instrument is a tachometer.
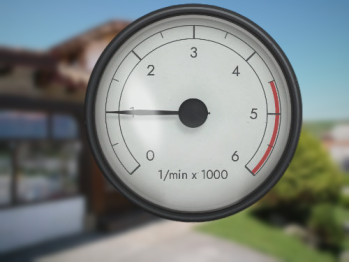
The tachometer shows 1000,rpm
